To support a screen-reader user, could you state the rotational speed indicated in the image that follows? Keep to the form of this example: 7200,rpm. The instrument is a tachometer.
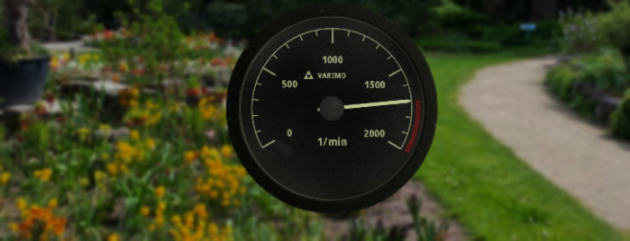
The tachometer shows 1700,rpm
